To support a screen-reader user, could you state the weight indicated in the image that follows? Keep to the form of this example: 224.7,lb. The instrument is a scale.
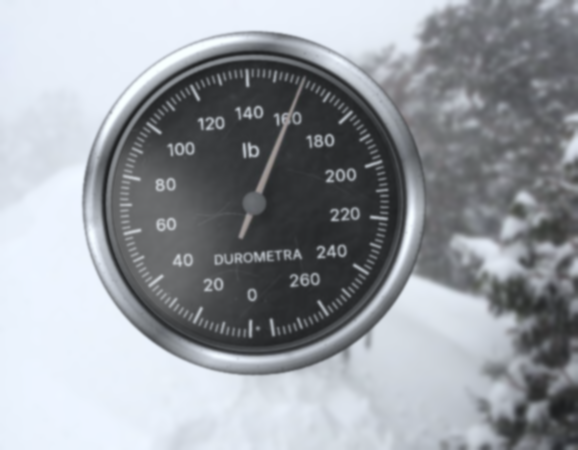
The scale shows 160,lb
